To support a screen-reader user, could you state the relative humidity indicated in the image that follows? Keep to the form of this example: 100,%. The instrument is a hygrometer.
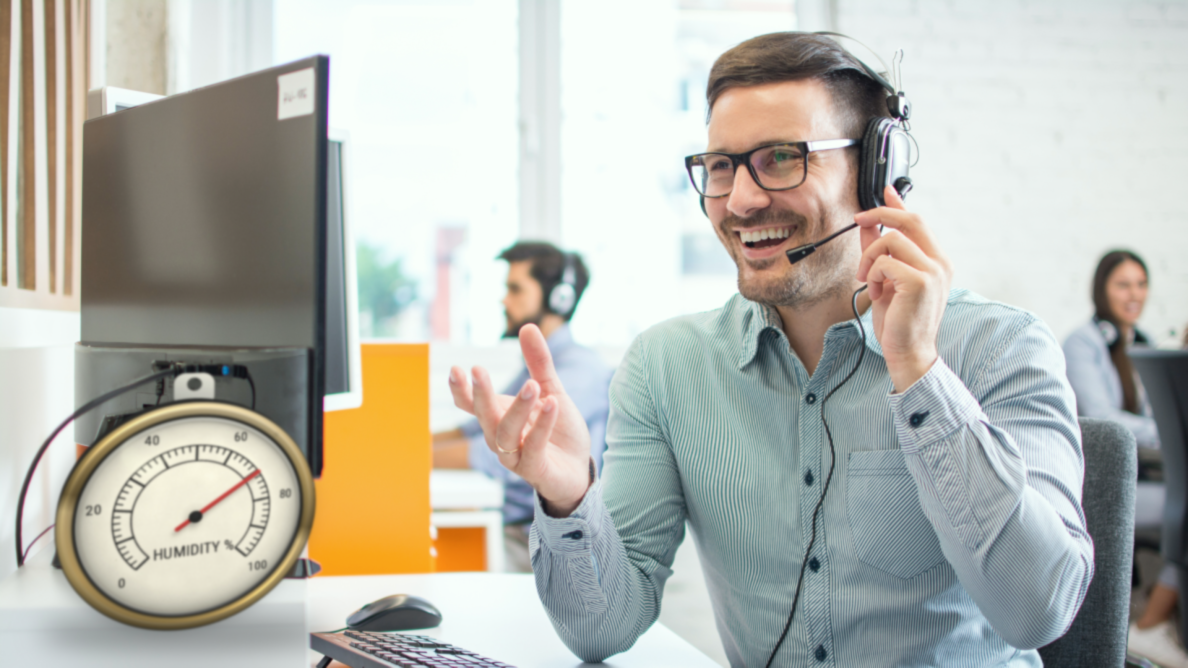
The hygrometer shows 70,%
